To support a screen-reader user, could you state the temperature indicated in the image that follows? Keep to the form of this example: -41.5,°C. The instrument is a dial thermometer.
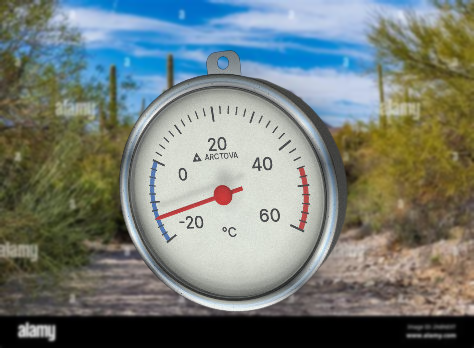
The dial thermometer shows -14,°C
